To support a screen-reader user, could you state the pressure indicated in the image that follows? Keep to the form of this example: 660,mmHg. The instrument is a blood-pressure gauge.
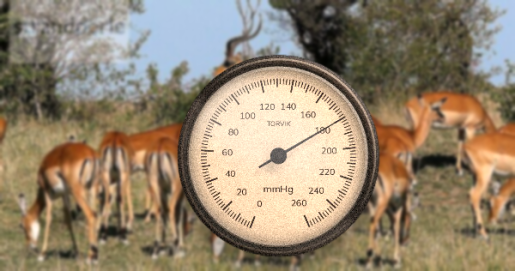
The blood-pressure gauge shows 180,mmHg
